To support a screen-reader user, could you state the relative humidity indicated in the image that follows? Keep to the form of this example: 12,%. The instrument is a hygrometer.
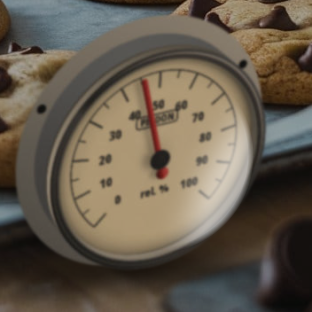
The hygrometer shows 45,%
